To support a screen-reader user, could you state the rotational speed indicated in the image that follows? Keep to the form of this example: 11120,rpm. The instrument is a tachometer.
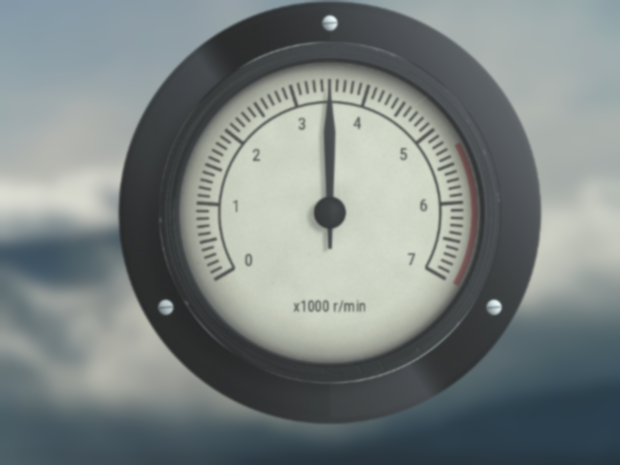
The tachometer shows 3500,rpm
